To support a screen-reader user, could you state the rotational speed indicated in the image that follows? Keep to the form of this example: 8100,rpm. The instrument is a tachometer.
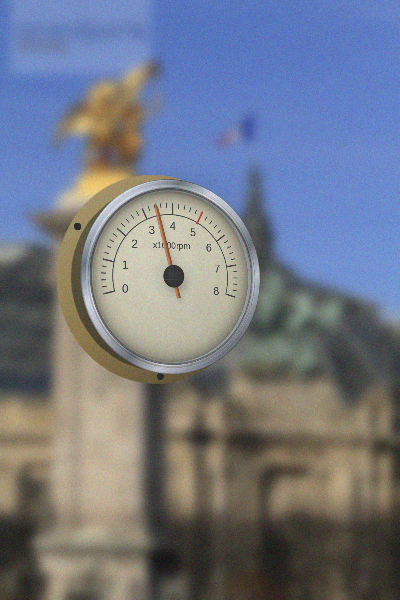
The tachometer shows 3400,rpm
